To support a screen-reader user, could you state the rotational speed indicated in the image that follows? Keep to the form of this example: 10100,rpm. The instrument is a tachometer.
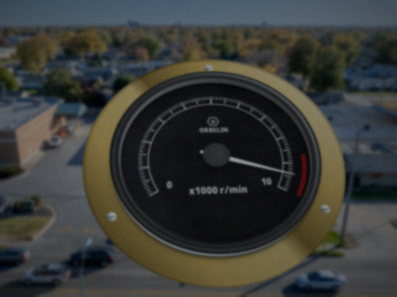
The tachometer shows 9500,rpm
